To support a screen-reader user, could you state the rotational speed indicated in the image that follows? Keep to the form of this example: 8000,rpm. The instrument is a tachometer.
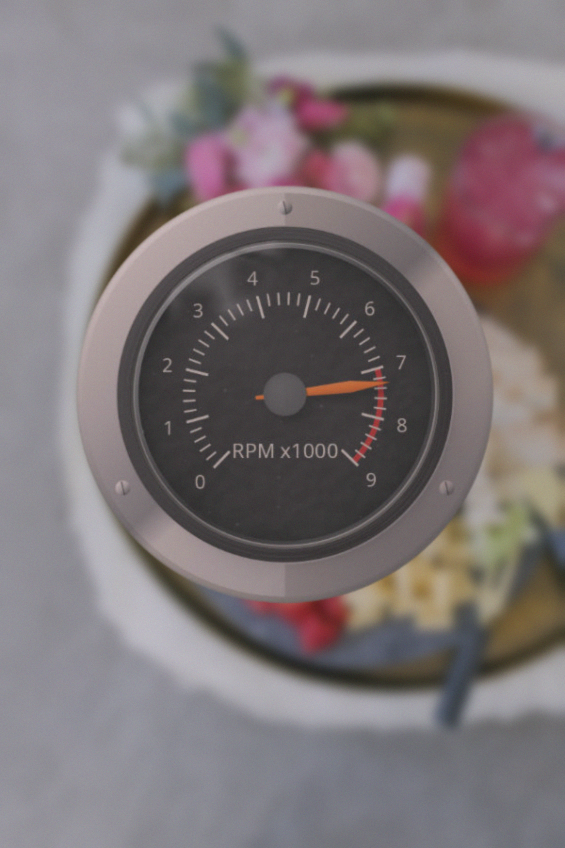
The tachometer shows 7300,rpm
